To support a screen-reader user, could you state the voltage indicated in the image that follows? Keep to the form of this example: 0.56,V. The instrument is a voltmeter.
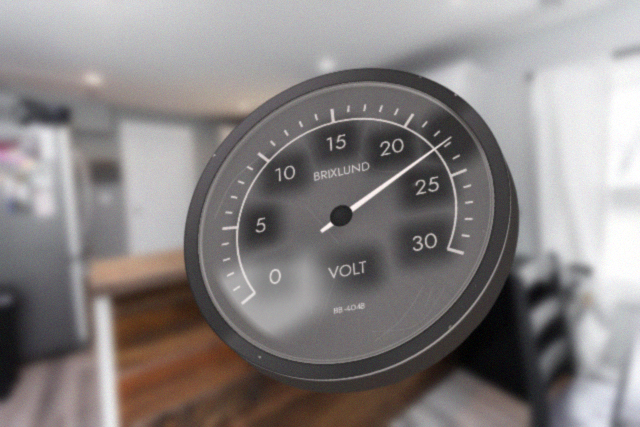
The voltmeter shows 23,V
